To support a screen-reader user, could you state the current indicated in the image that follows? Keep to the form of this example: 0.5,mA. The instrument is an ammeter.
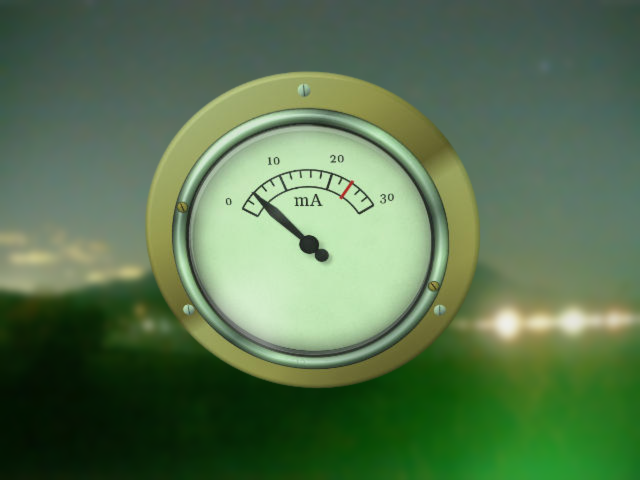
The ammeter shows 4,mA
